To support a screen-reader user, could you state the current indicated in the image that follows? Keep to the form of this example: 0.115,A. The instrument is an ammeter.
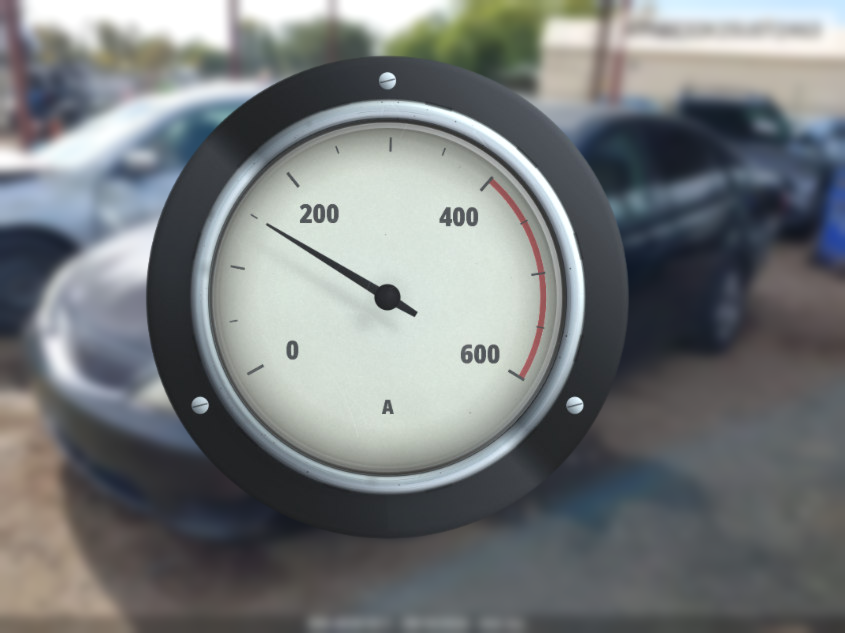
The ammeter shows 150,A
